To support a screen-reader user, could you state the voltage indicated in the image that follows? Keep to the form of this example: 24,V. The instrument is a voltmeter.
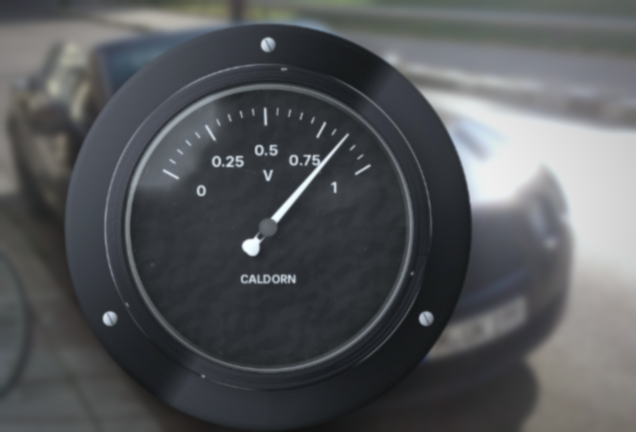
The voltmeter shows 0.85,V
